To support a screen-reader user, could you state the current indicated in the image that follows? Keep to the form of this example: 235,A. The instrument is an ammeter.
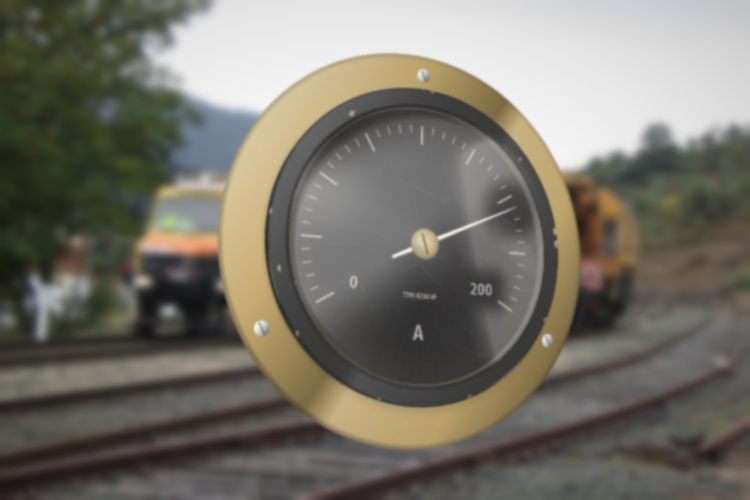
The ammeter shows 155,A
